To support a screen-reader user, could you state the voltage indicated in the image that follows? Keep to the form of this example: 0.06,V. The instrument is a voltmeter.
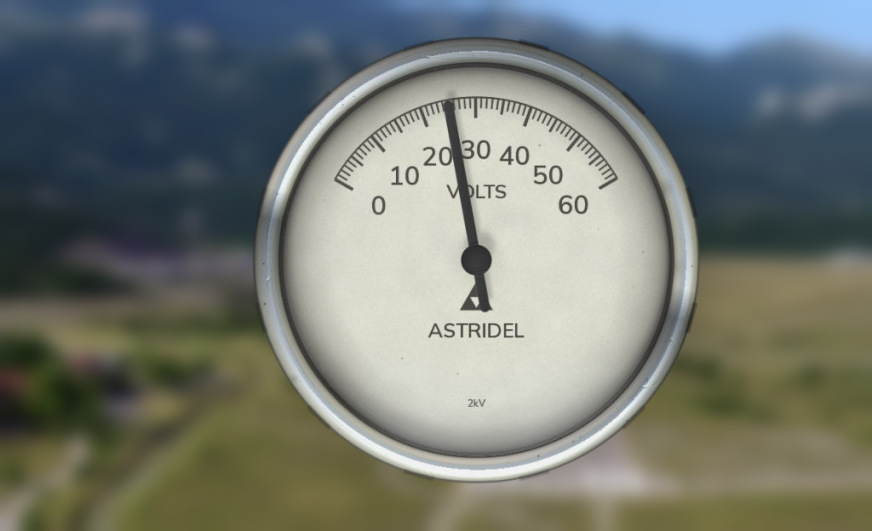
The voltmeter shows 25,V
